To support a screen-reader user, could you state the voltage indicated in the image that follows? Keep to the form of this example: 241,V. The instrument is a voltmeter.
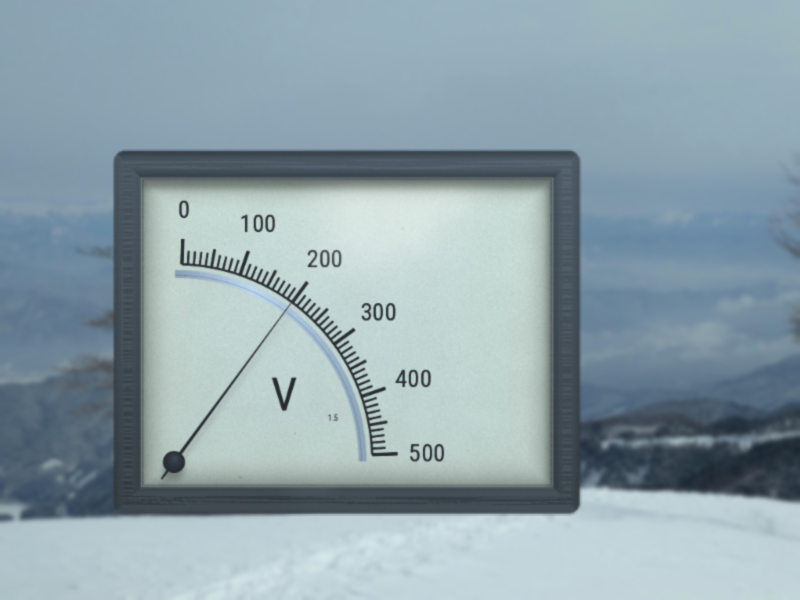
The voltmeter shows 200,V
